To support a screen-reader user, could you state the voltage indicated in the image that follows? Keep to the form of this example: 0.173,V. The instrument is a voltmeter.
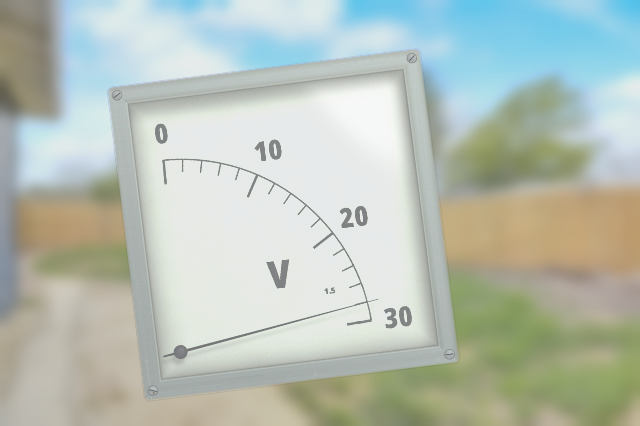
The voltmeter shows 28,V
